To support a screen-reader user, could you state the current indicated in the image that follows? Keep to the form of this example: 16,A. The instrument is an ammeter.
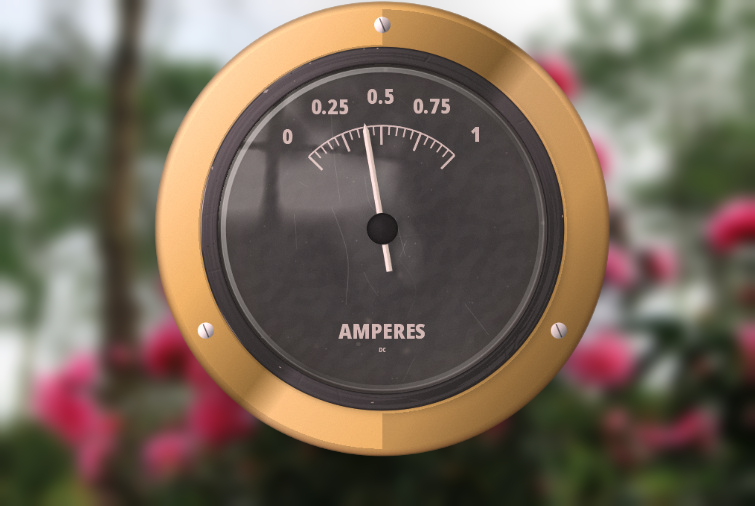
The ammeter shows 0.4,A
